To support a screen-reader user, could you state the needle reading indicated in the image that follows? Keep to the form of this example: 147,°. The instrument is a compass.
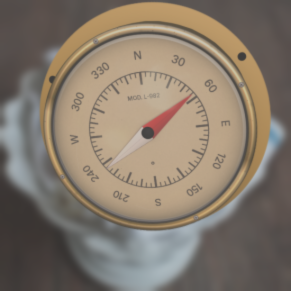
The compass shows 55,°
